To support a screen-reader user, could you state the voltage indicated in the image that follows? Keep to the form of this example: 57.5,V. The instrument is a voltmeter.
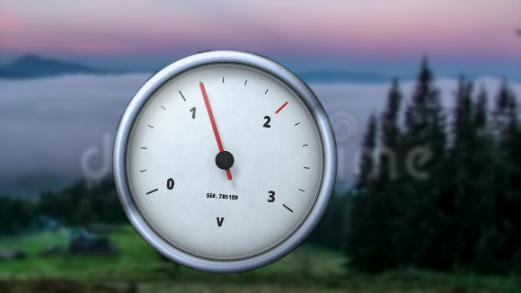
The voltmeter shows 1.2,V
